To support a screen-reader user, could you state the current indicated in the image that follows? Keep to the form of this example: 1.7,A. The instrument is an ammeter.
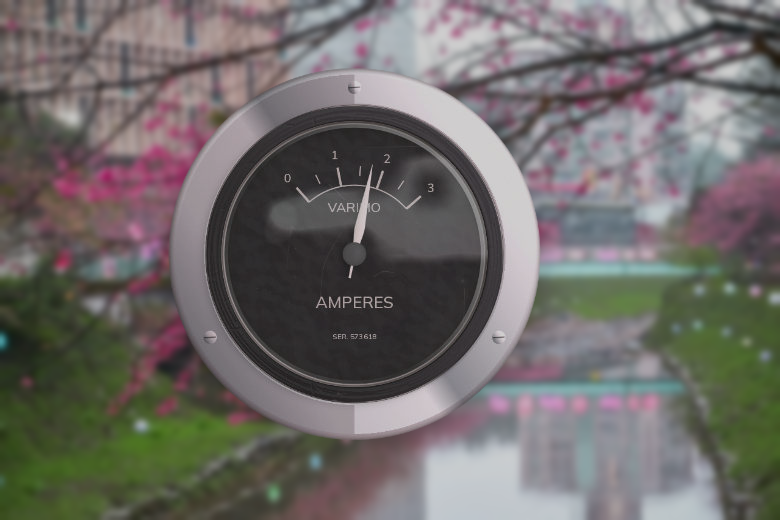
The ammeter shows 1.75,A
